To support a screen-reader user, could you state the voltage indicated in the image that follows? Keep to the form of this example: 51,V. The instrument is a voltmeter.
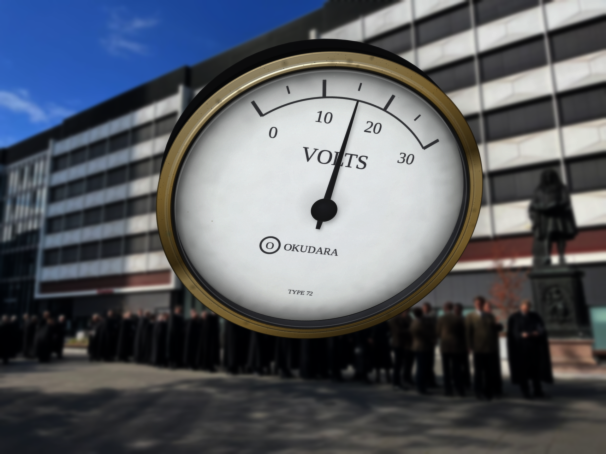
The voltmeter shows 15,V
